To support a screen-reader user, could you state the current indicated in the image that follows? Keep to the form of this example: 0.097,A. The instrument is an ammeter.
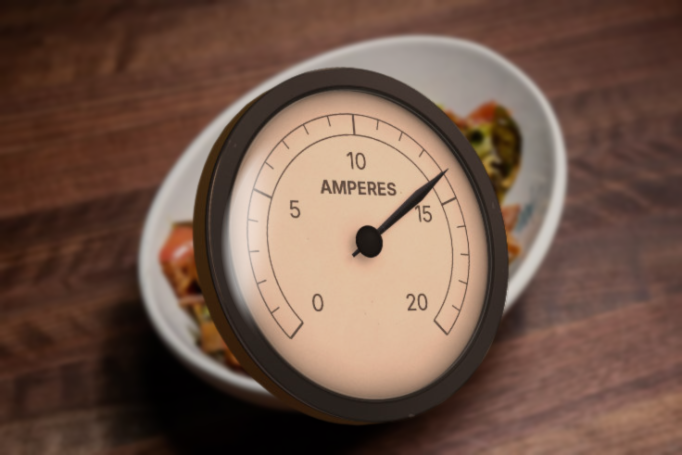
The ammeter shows 14,A
